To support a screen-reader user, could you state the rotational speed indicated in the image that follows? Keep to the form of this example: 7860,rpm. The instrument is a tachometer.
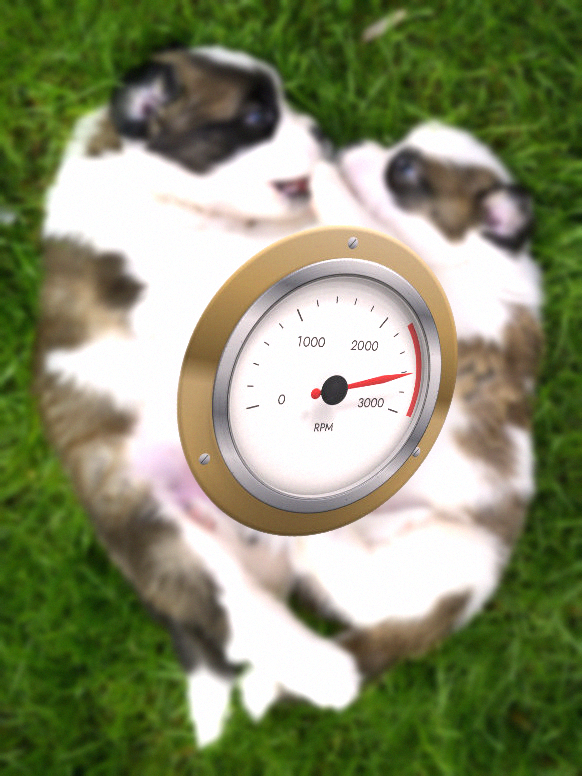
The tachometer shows 2600,rpm
